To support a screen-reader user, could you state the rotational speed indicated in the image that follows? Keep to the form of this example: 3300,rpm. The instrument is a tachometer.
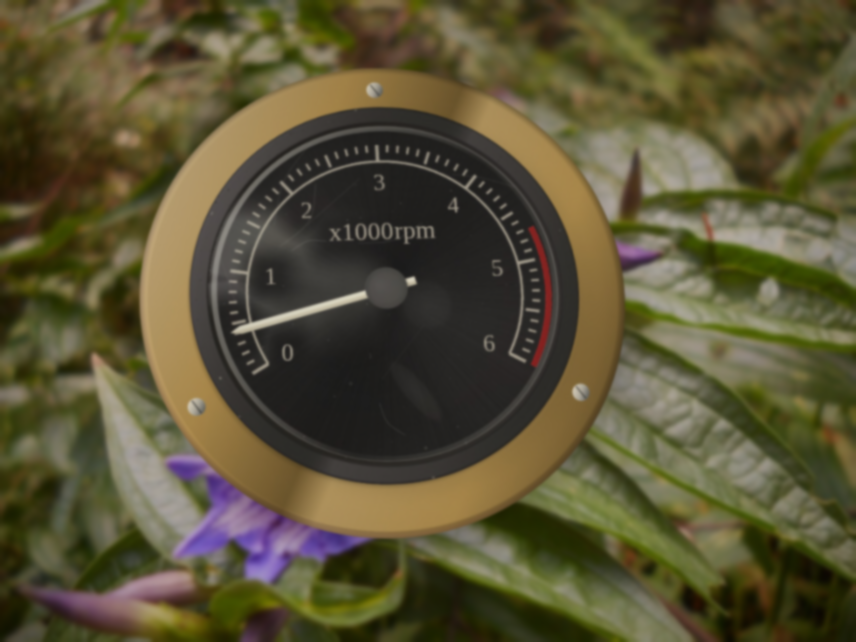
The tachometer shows 400,rpm
